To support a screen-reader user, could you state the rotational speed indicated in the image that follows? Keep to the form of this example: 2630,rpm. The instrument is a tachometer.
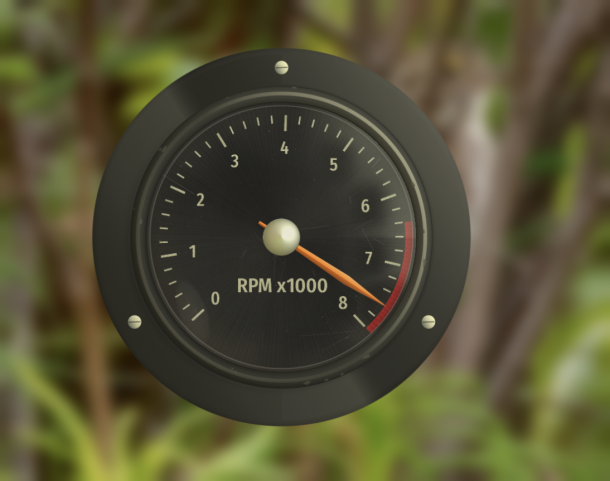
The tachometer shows 7600,rpm
